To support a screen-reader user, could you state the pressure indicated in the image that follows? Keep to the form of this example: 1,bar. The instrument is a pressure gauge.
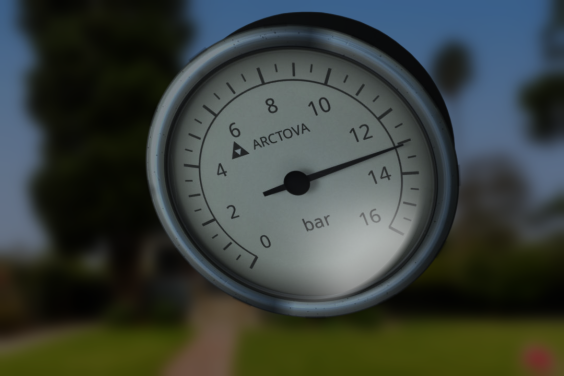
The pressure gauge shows 13,bar
